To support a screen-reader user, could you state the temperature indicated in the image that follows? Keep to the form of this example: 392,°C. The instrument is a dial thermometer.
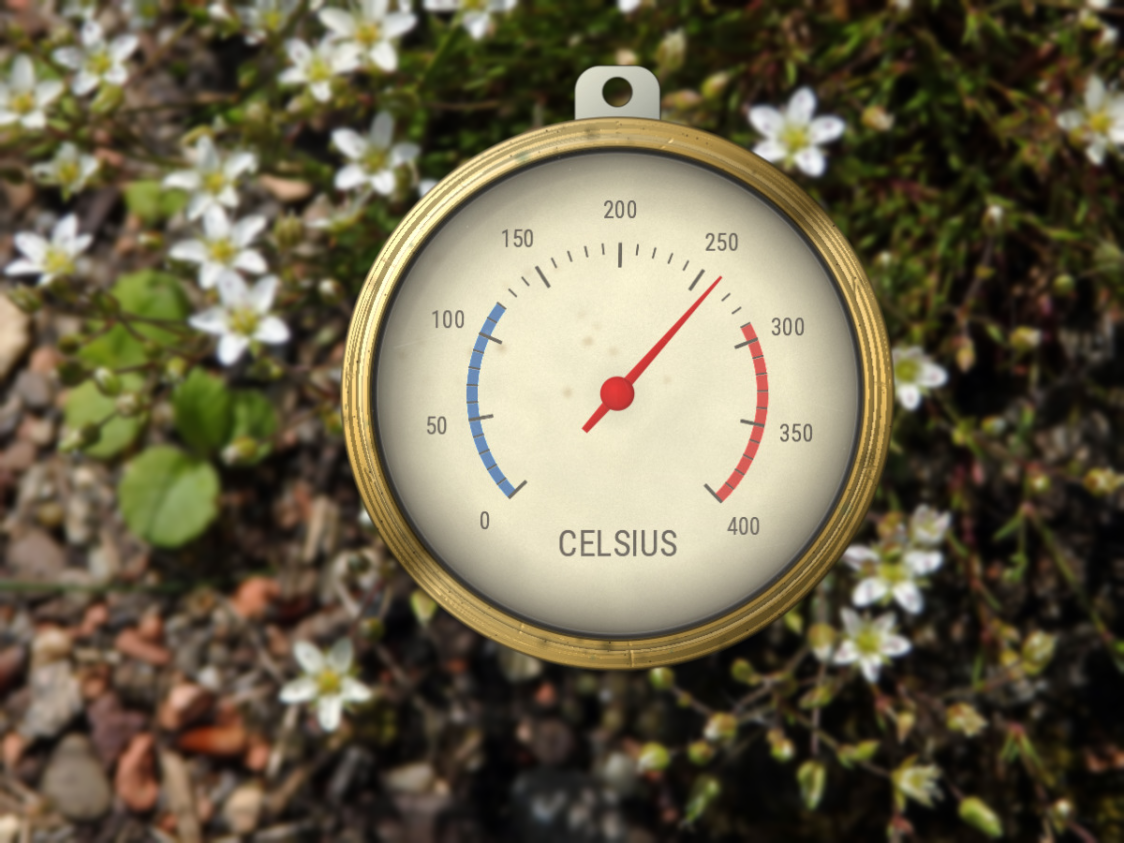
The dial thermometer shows 260,°C
